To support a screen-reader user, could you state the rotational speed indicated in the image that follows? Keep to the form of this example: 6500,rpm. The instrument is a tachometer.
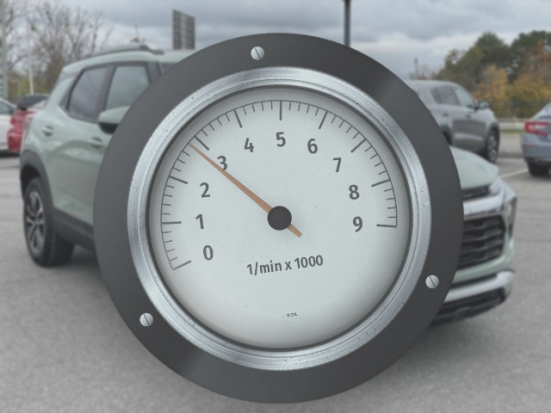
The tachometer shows 2800,rpm
